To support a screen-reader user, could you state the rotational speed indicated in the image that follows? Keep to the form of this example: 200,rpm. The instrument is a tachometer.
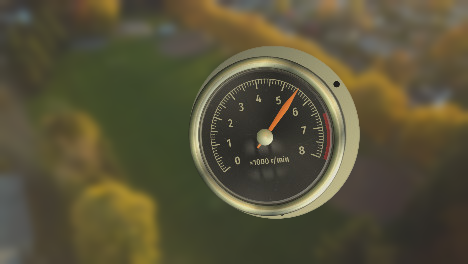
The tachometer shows 5500,rpm
